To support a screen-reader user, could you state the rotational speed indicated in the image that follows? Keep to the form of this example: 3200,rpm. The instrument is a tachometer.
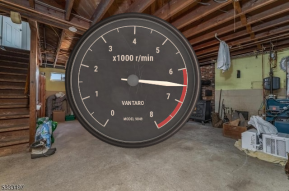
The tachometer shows 6500,rpm
